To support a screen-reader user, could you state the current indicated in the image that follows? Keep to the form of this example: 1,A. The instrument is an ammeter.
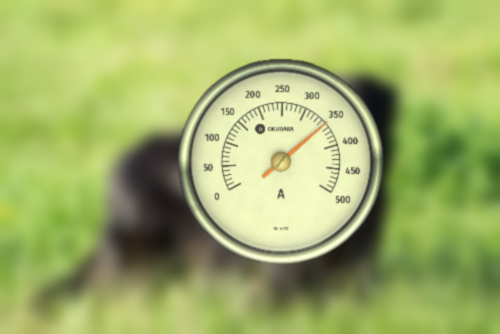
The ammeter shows 350,A
